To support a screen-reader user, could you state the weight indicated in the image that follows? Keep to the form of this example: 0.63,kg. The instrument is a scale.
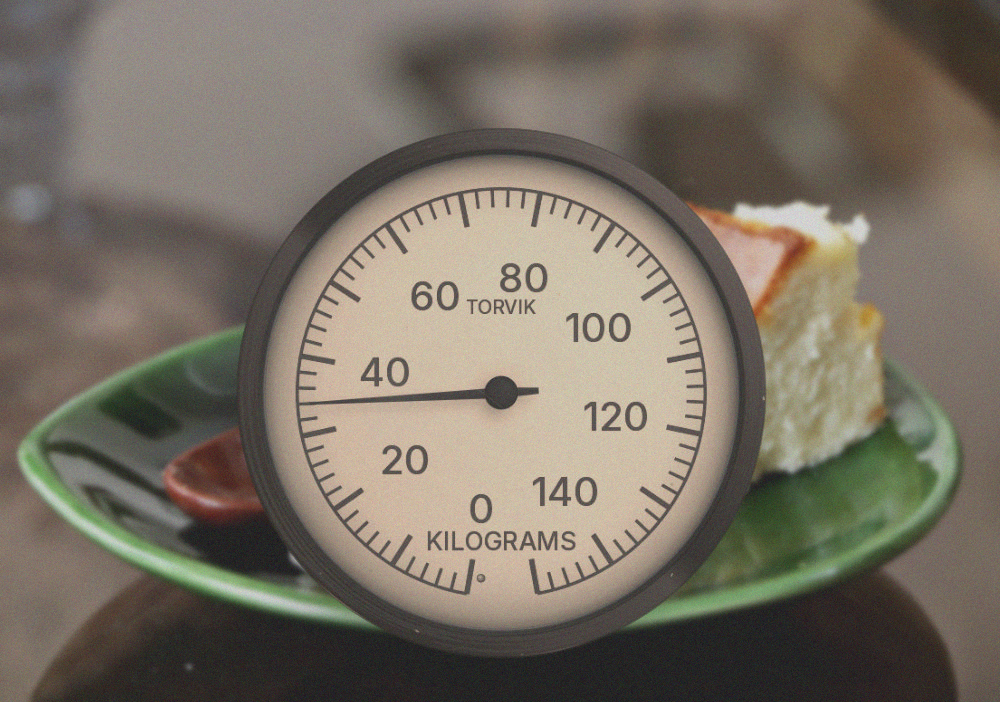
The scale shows 34,kg
